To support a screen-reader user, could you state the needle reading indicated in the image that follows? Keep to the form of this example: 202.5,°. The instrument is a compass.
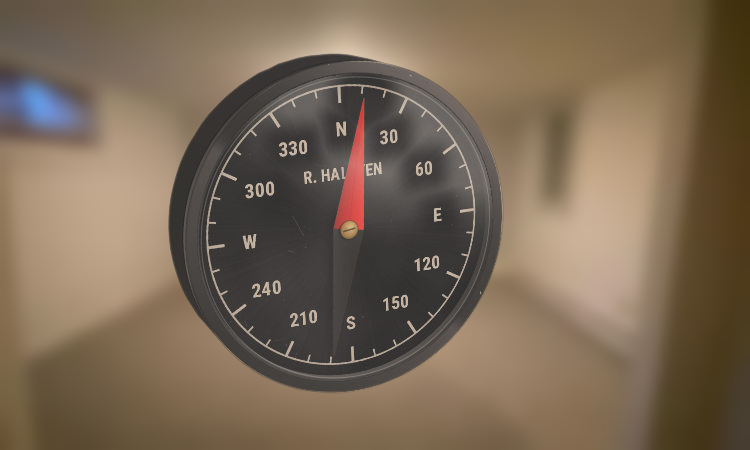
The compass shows 10,°
